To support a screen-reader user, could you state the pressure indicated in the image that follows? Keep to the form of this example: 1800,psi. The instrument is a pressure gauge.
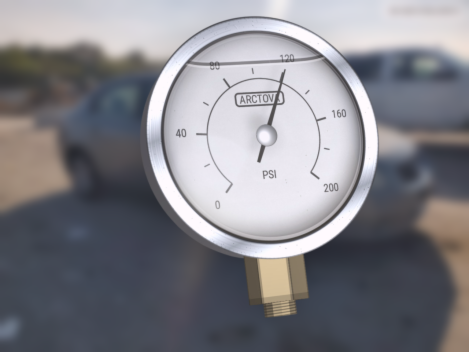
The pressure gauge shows 120,psi
